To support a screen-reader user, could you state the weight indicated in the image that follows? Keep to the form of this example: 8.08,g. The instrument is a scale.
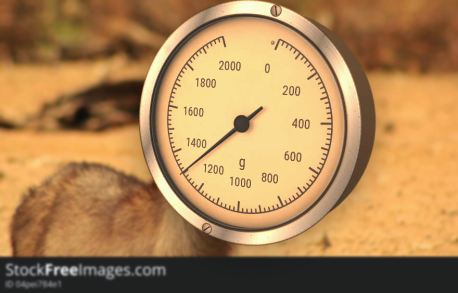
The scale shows 1300,g
